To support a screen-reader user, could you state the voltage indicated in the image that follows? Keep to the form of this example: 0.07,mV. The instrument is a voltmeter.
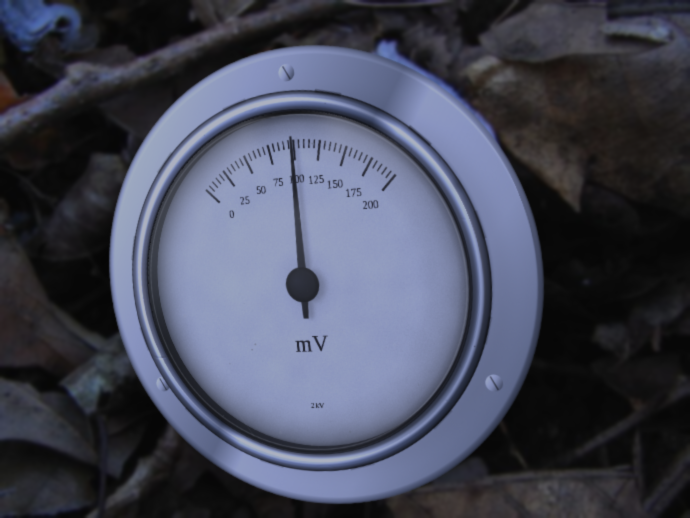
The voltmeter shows 100,mV
